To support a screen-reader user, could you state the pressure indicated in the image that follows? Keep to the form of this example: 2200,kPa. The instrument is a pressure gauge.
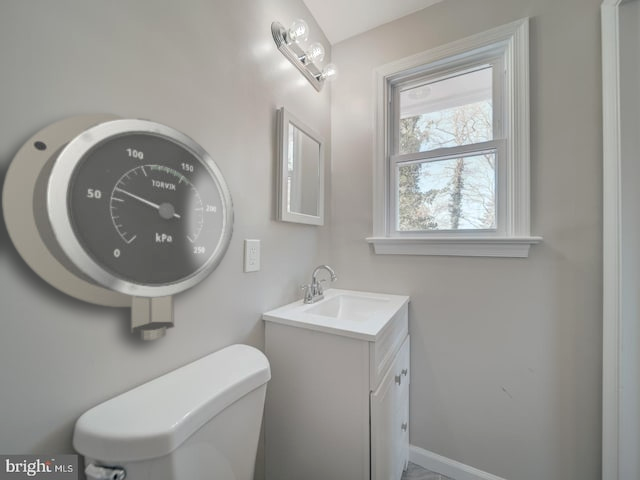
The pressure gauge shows 60,kPa
